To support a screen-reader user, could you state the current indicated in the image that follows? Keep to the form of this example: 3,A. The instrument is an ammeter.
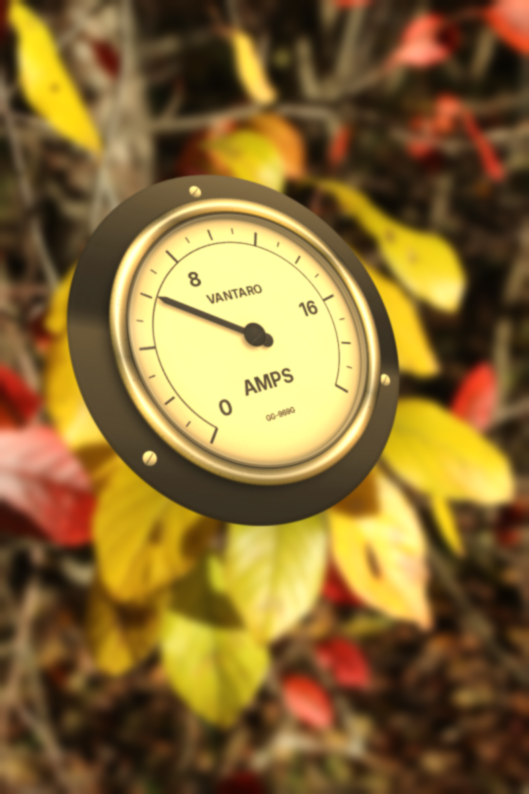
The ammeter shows 6,A
